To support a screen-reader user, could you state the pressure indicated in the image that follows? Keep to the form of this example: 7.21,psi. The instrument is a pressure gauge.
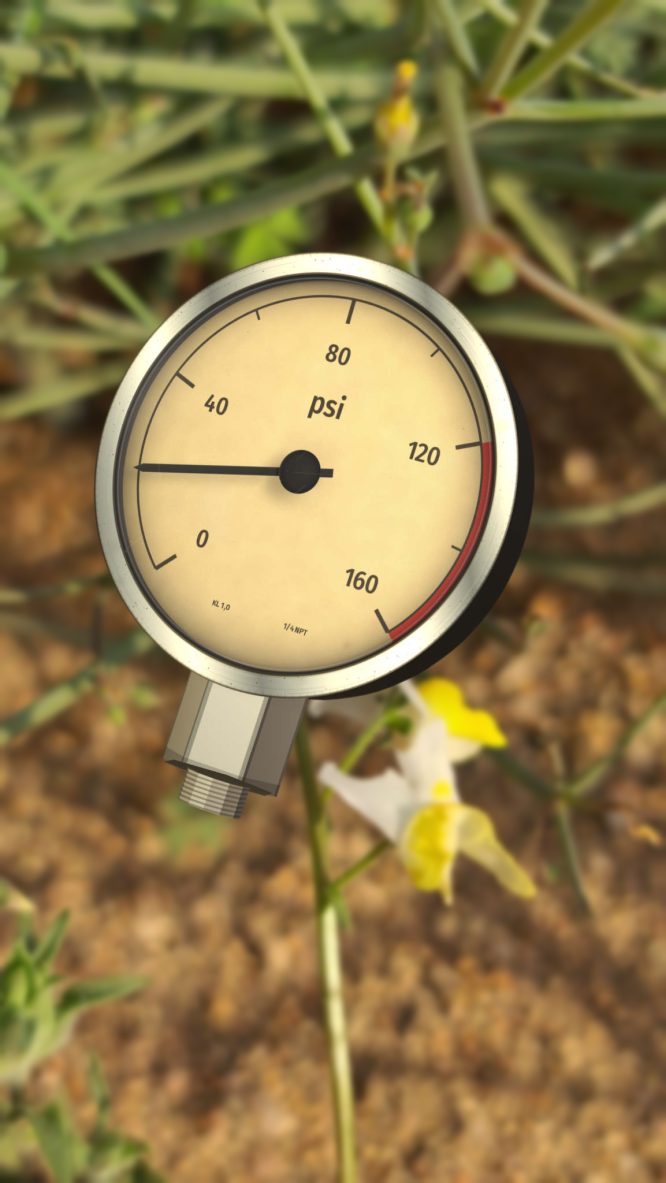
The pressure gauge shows 20,psi
